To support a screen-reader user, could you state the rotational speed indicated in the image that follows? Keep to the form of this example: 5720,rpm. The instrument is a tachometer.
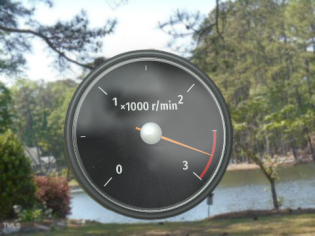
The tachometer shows 2750,rpm
